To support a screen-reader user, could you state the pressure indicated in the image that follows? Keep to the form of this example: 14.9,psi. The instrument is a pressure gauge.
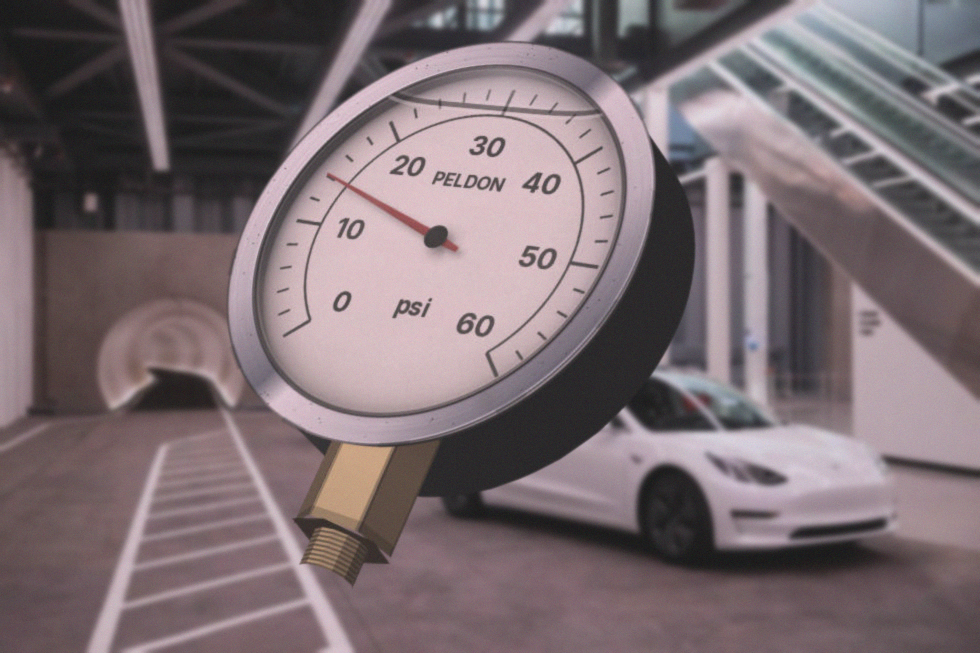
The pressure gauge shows 14,psi
